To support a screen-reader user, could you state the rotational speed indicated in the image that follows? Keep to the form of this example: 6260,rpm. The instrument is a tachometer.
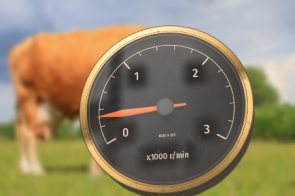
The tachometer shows 300,rpm
